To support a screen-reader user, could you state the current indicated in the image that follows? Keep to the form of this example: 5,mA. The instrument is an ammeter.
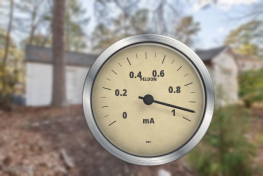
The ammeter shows 0.95,mA
